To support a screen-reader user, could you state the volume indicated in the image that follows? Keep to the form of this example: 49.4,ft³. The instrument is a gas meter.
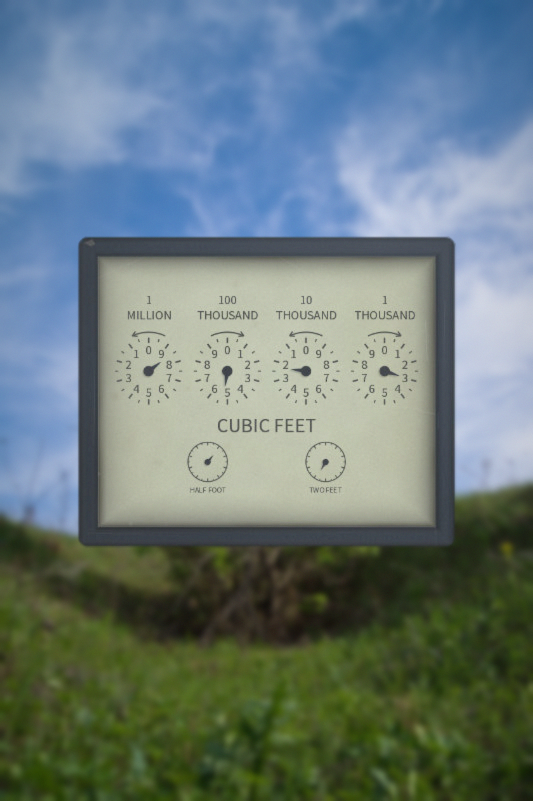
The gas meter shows 852300,ft³
